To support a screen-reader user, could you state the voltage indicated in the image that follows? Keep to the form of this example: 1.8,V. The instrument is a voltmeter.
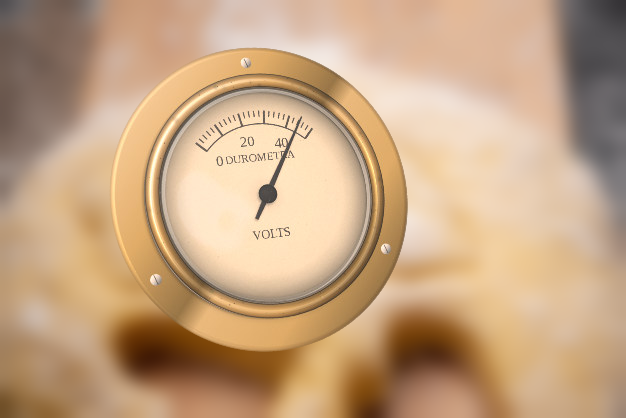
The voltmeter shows 44,V
